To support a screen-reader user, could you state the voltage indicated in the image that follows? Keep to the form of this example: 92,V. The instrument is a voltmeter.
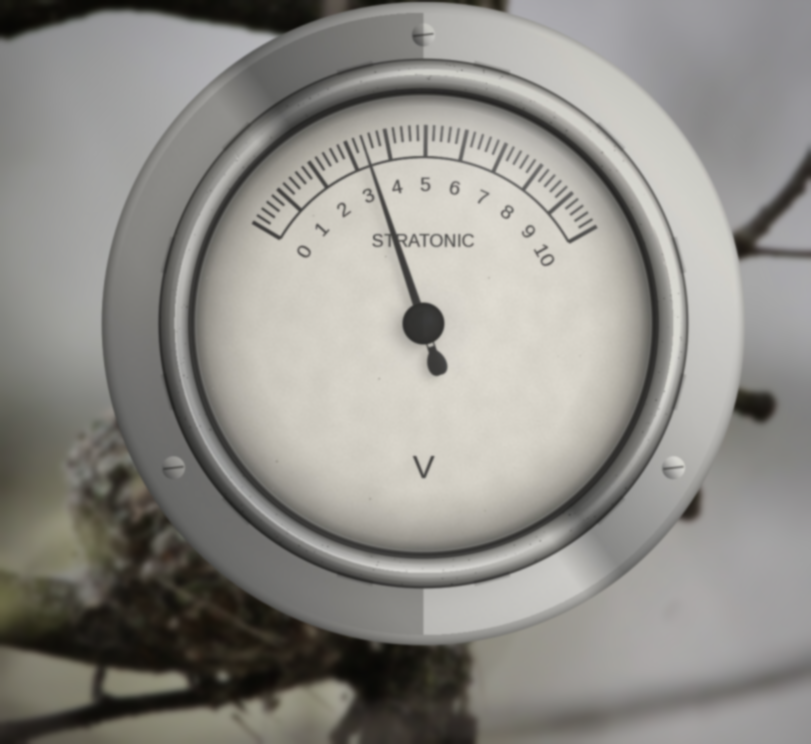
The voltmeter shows 3.4,V
